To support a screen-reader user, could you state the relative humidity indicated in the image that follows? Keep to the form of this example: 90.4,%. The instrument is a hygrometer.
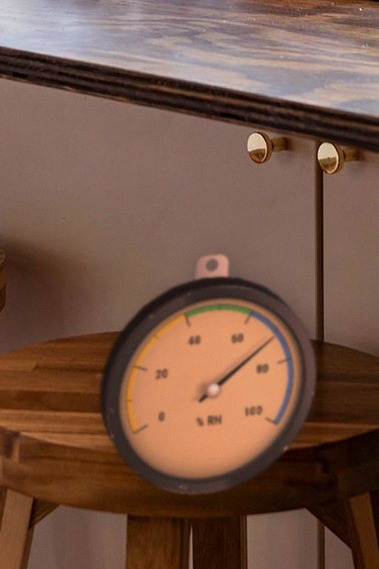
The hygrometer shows 70,%
